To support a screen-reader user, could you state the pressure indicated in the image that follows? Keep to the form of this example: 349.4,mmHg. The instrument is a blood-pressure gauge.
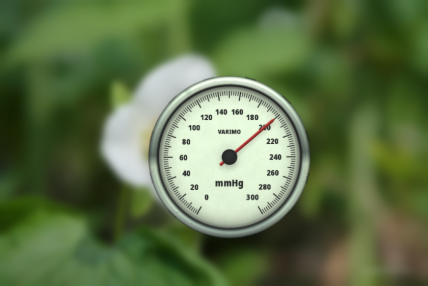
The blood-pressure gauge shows 200,mmHg
